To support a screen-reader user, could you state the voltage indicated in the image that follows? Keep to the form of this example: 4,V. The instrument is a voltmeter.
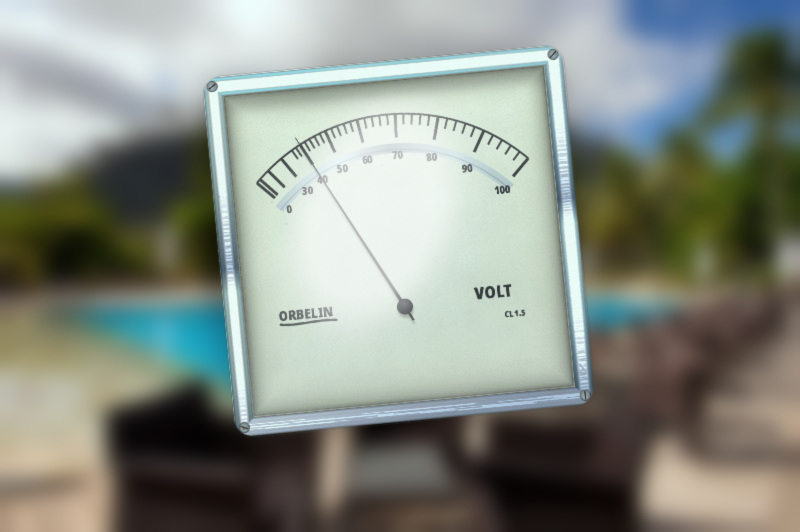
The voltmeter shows 40,V
